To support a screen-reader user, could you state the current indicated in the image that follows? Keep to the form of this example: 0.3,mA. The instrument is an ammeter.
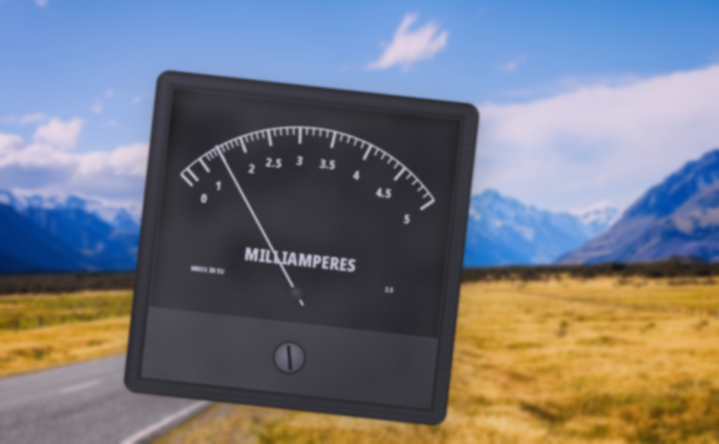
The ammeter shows 1.5,mA
